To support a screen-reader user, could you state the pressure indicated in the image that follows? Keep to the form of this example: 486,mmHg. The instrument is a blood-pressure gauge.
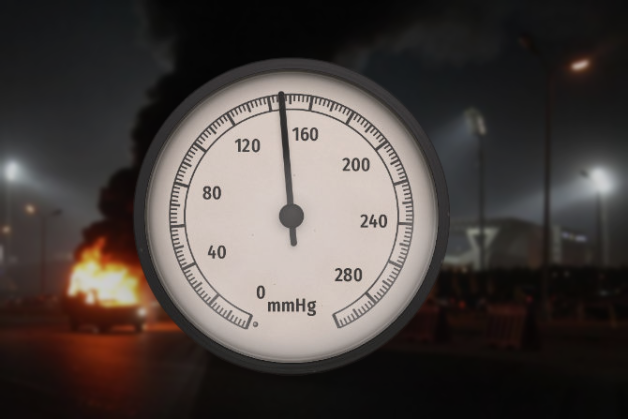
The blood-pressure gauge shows 146,mmHg
